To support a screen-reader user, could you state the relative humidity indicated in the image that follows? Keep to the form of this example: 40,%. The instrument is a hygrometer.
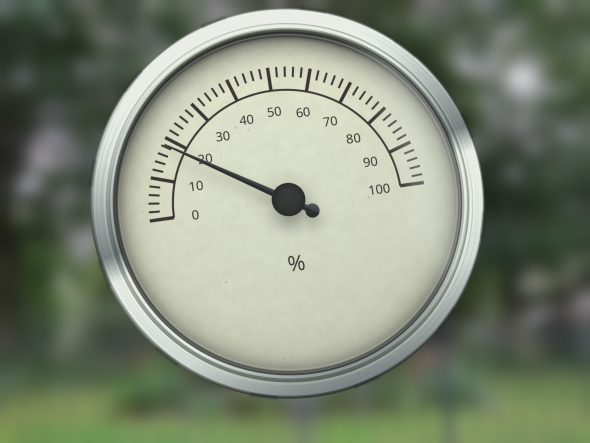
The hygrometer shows 18,%
